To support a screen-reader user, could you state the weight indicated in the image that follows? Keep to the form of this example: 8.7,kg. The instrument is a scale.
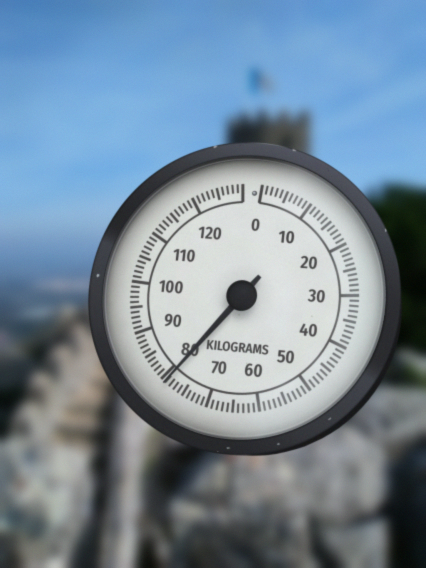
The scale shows 79,kg
